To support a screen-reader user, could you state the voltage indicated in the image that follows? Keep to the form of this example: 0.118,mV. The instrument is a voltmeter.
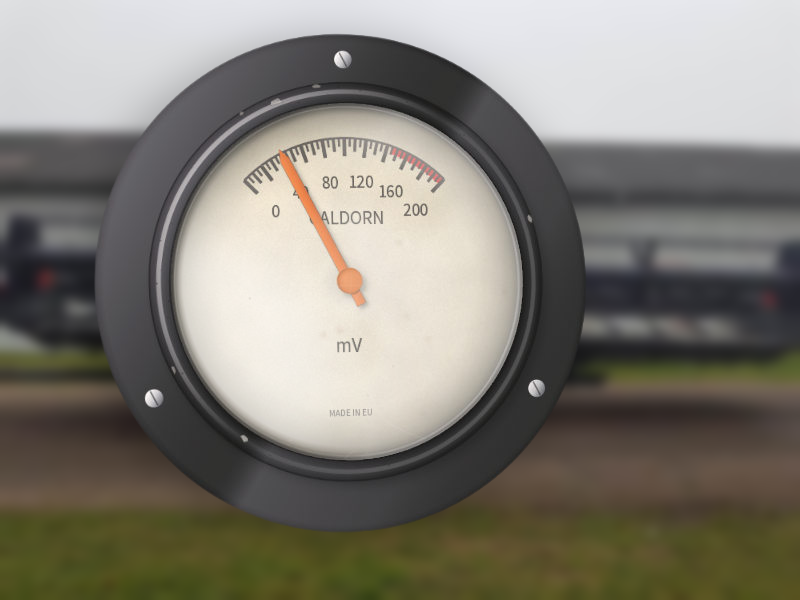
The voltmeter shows 40,mV
